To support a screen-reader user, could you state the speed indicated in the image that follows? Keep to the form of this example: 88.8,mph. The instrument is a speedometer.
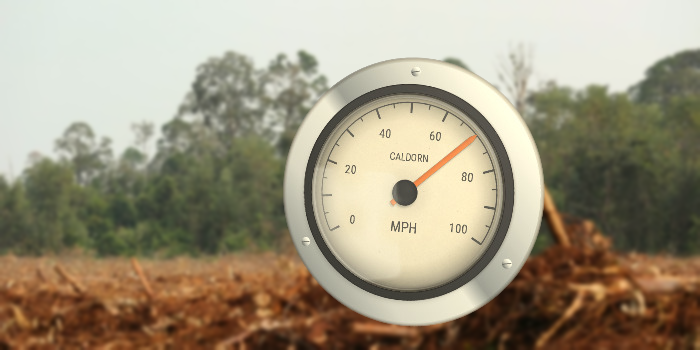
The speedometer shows 70,mph
